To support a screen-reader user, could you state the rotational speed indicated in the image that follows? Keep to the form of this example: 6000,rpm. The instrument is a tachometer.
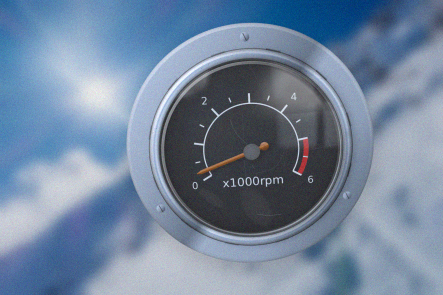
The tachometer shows 250,rpm
